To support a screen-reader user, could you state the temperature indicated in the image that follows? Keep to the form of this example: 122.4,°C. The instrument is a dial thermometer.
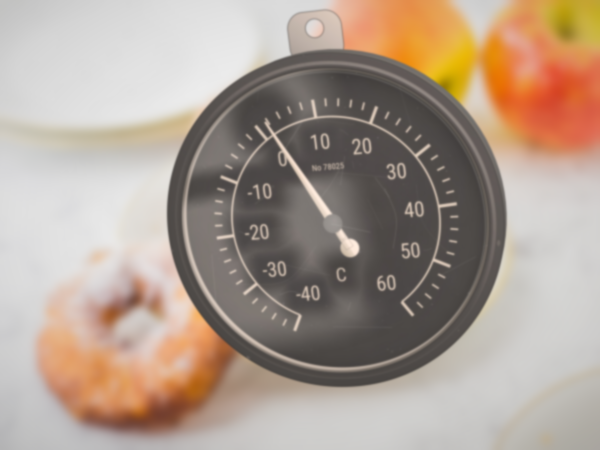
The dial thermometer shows 2,°C
